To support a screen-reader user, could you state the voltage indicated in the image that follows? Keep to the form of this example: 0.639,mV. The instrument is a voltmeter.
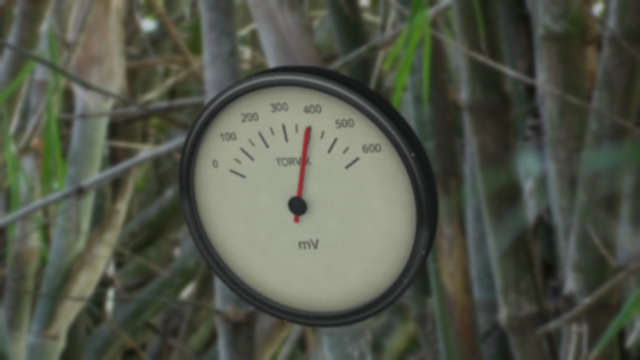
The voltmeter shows 400,mV
